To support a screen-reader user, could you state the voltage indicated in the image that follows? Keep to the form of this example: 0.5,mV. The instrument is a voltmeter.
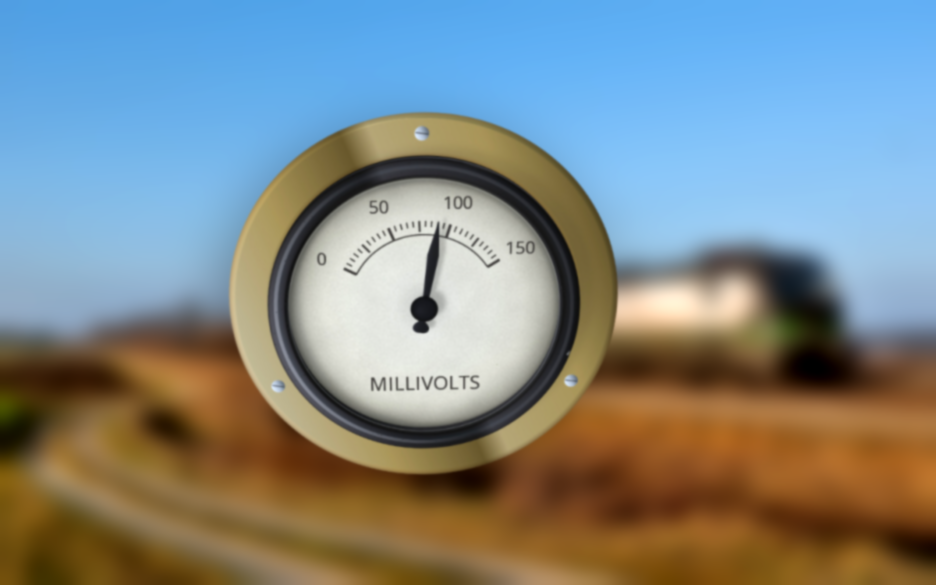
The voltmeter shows 90,mV
